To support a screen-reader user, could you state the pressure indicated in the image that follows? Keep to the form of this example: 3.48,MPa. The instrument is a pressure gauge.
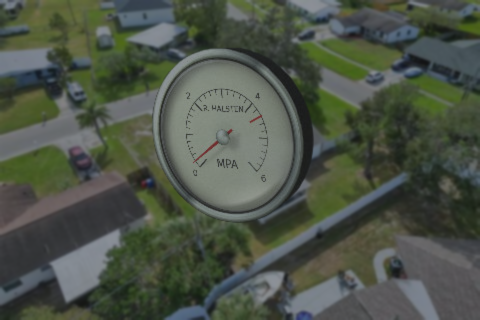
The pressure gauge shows 0.2,MPa
